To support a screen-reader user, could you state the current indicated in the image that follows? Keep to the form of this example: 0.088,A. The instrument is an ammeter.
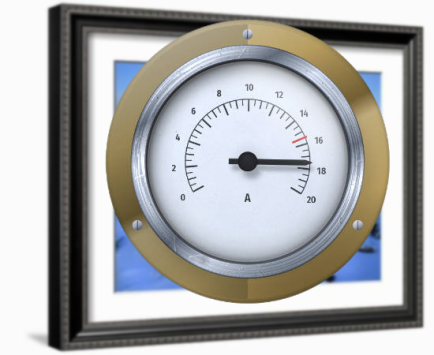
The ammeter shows 17.5,A
